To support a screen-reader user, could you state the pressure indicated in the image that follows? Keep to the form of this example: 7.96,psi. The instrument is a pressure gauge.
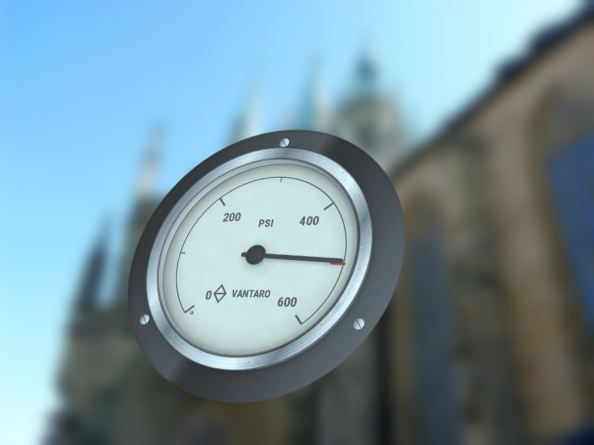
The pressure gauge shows 500,psi
